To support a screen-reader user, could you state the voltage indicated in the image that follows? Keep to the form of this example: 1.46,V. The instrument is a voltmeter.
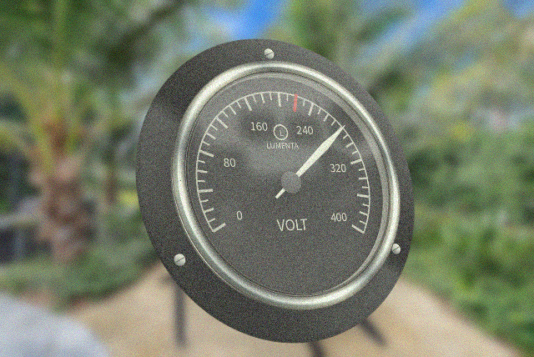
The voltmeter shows 280,V
